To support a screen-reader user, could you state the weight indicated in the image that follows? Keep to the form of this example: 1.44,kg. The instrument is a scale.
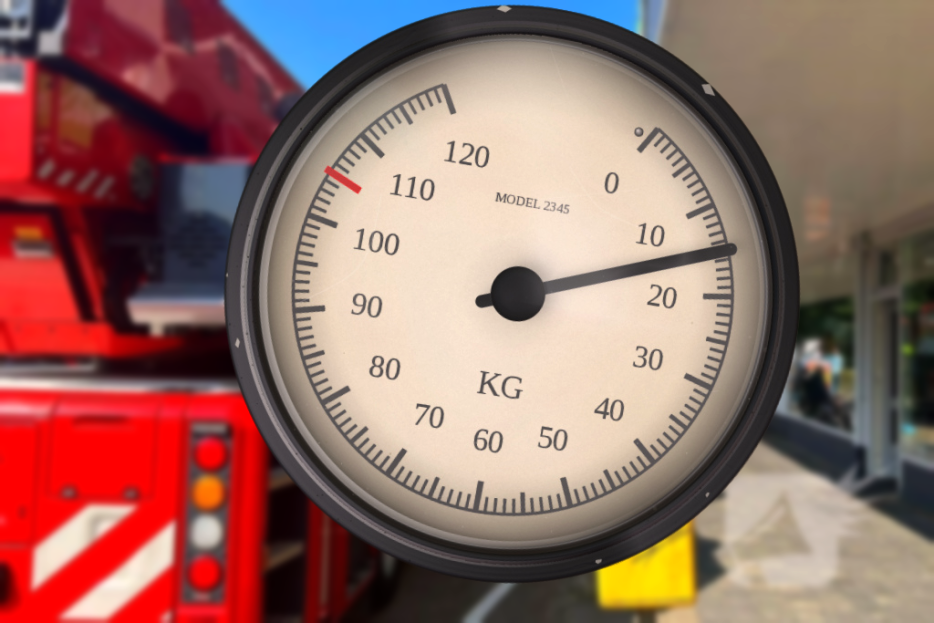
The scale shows 15,kg
